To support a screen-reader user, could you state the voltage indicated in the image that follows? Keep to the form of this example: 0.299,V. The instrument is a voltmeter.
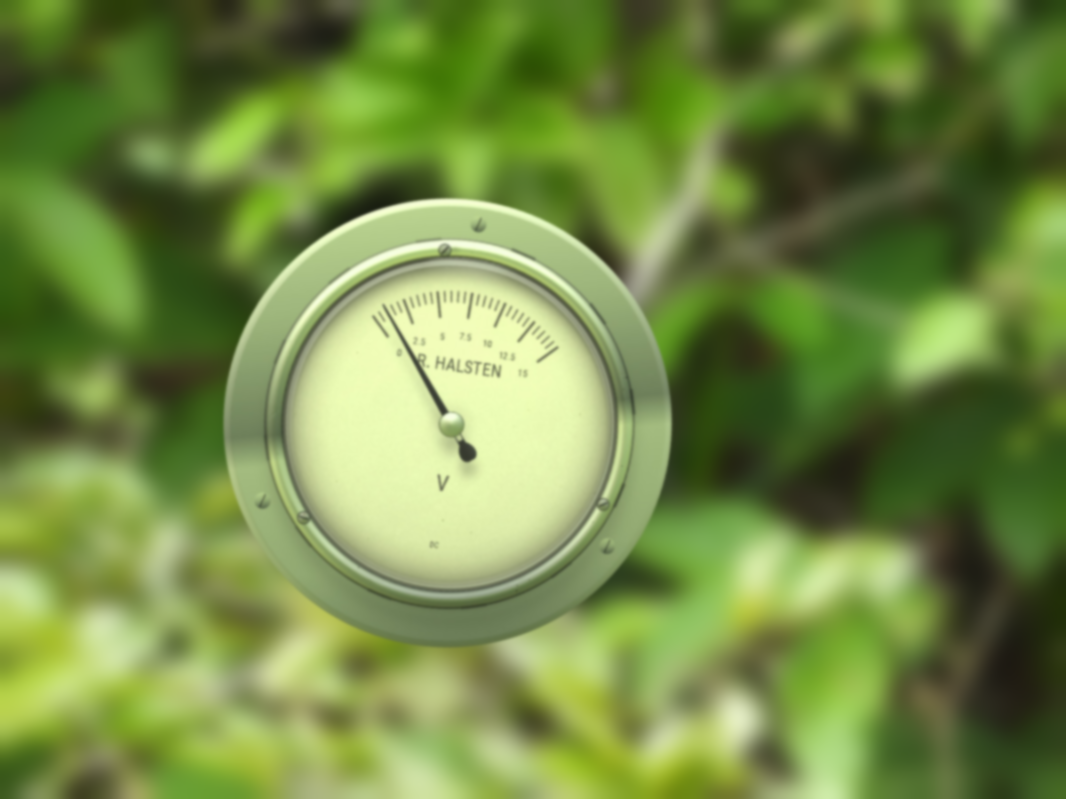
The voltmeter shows 1,V
